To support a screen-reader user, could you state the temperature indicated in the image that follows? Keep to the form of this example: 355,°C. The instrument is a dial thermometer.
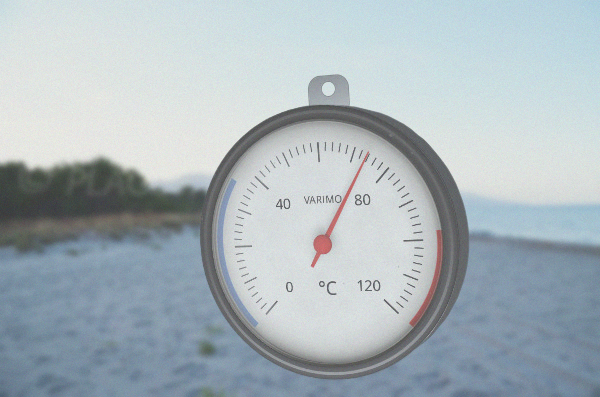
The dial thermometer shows 74,°C
